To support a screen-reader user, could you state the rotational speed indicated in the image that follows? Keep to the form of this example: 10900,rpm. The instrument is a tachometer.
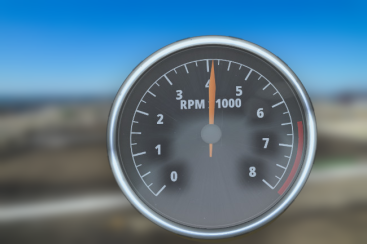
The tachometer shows 4125,rpm
